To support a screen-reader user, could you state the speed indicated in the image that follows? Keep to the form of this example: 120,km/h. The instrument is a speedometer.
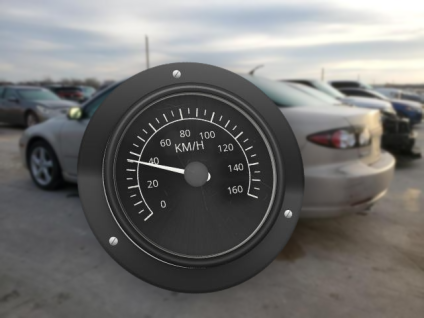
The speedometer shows 35,km/h
